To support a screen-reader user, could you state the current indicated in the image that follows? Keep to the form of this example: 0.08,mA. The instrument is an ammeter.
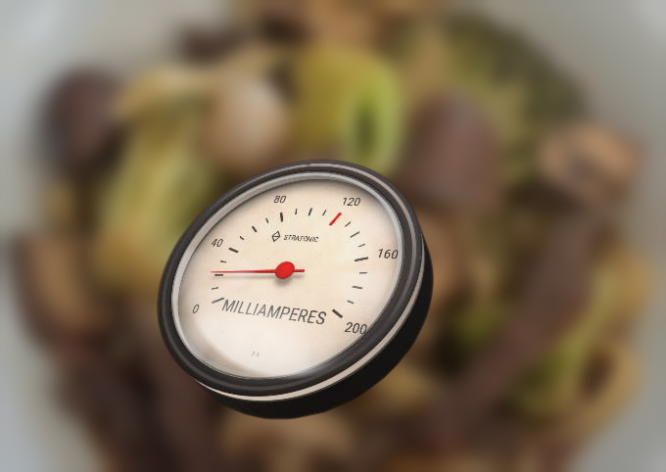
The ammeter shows 20,mA
